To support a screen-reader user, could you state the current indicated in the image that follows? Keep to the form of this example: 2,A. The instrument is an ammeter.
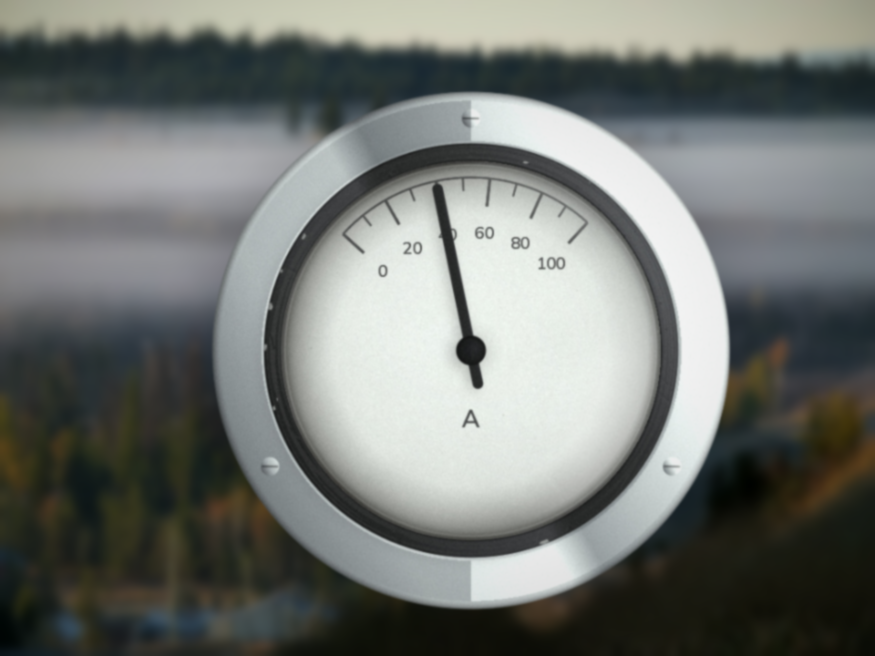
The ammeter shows 40,A
